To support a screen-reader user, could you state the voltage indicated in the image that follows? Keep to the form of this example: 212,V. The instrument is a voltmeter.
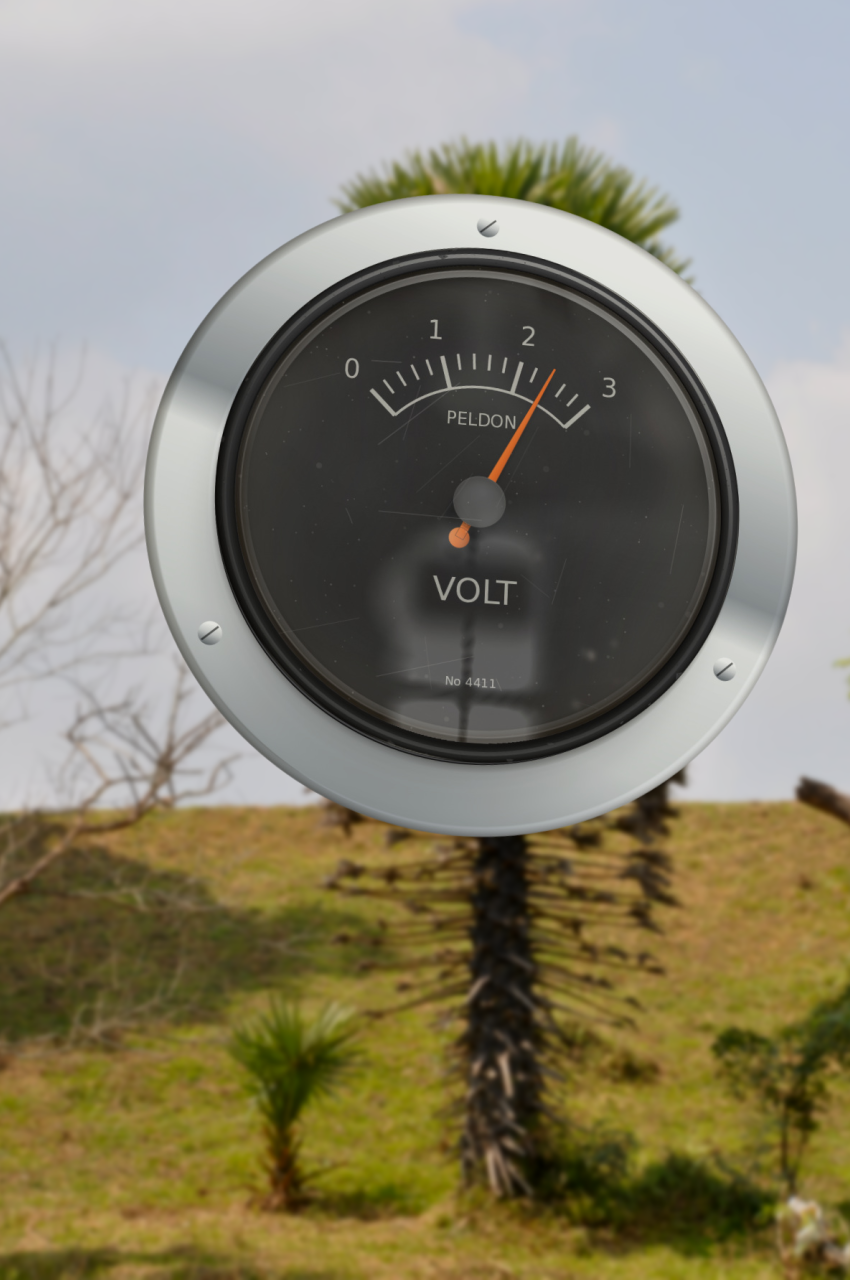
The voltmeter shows 2.4,V
